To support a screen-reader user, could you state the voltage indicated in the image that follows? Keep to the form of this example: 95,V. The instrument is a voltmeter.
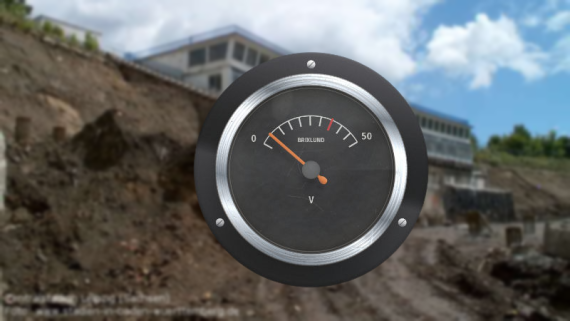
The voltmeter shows 5,V
